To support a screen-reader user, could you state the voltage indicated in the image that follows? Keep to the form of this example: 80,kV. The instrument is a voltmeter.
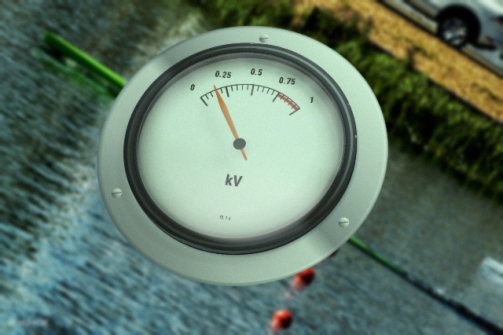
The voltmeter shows 0.15,kV
